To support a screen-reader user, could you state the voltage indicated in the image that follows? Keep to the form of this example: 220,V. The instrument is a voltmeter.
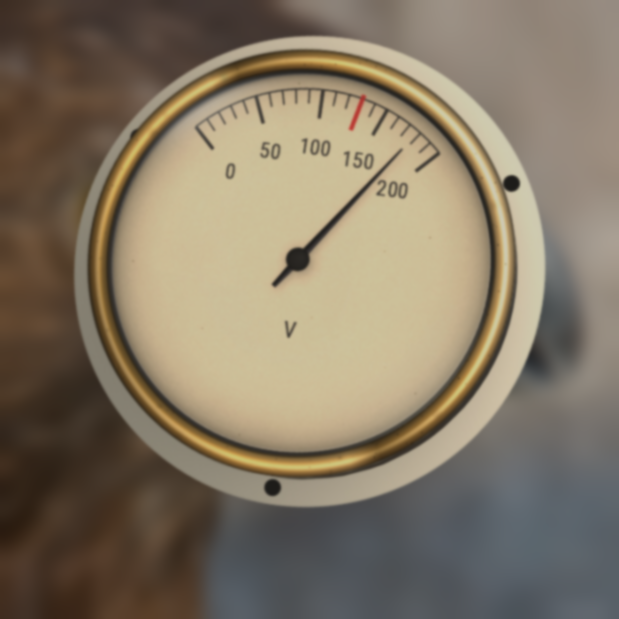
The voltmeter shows 180,V
